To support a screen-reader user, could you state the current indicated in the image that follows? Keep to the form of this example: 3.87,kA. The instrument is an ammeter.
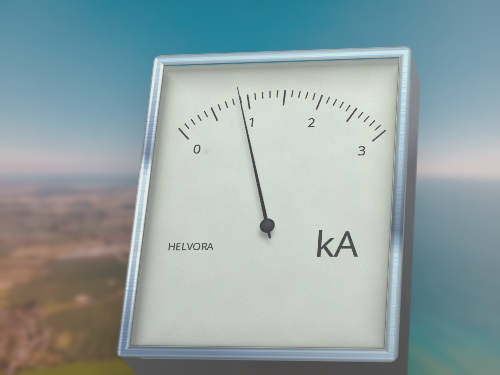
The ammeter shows 0.9,kA
